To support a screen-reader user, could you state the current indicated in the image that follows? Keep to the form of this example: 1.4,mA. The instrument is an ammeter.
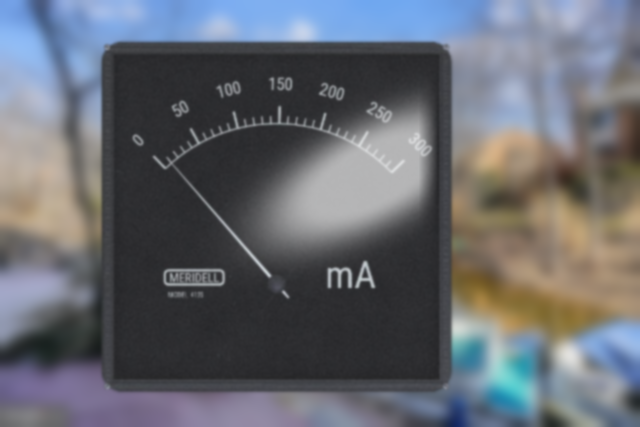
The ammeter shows 10,mA
